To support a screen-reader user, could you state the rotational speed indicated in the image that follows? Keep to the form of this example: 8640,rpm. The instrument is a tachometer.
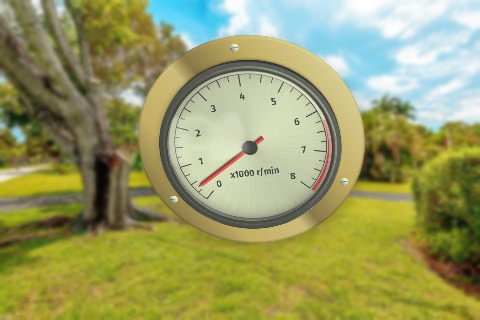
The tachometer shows 375,rpm
